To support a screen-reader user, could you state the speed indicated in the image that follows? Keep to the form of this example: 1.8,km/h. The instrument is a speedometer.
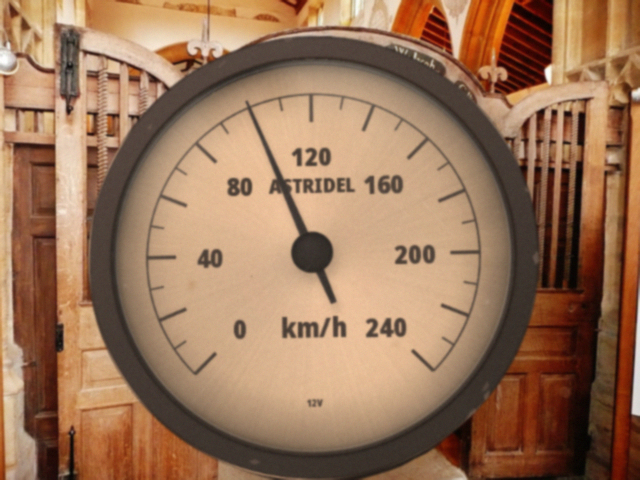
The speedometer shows 100,km/h
